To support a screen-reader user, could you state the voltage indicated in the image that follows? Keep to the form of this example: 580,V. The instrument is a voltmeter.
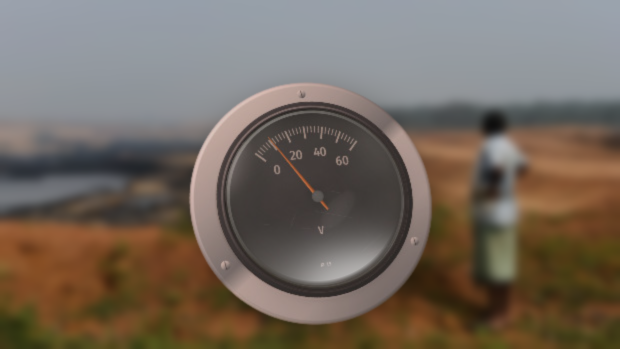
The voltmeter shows 10,V
